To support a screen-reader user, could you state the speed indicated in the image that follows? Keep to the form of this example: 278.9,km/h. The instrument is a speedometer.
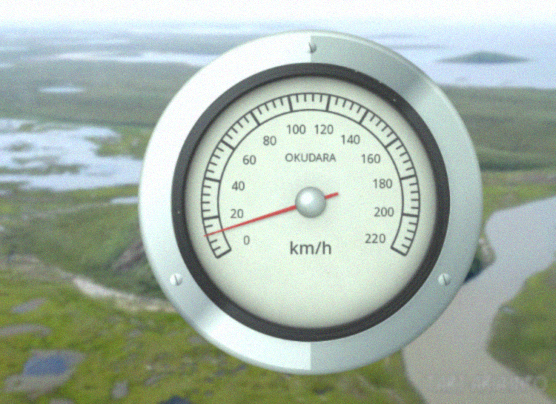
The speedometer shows 12,km/h
